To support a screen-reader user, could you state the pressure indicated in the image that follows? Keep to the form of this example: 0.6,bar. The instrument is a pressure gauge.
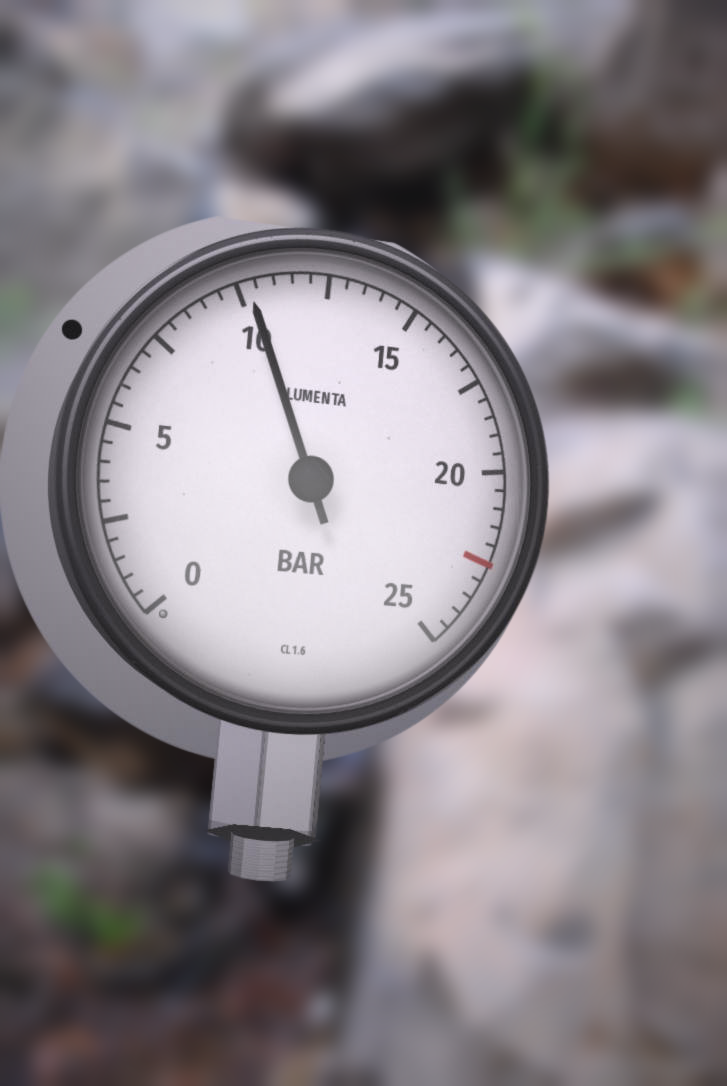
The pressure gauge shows 10.25,bar
